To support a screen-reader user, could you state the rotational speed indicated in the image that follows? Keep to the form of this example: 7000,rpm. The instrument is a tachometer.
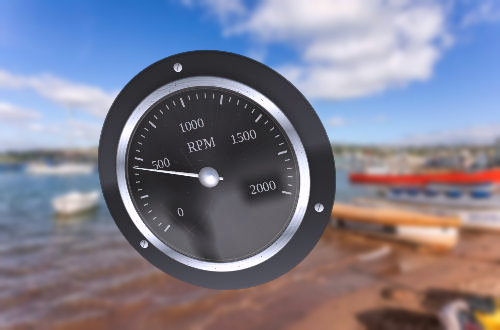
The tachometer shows 450,rpm
